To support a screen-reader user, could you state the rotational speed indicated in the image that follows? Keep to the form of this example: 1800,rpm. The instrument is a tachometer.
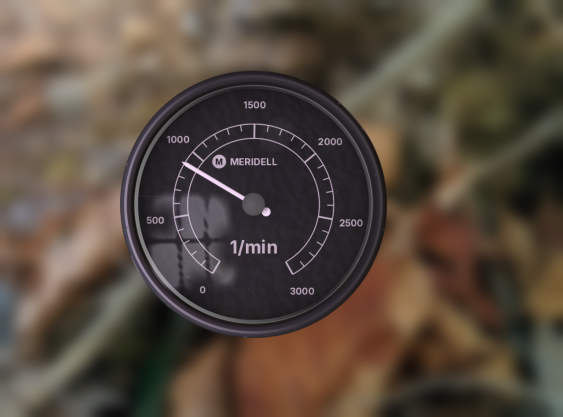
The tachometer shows 900,rpm
